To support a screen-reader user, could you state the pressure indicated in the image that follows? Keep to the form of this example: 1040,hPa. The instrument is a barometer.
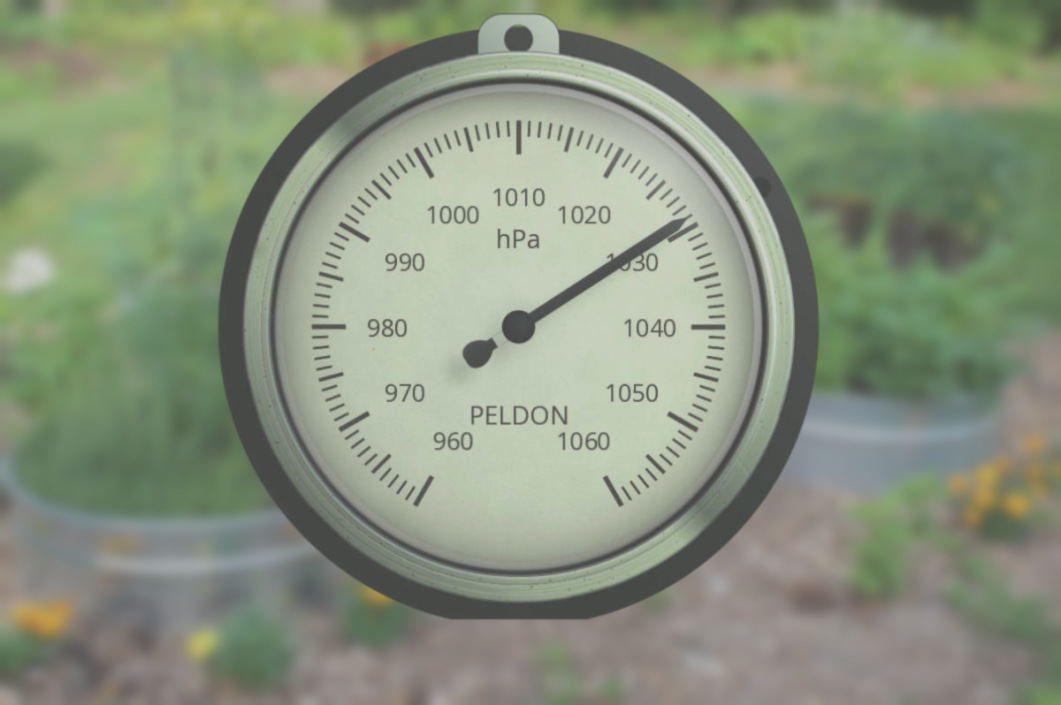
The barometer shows 1029,hPa
